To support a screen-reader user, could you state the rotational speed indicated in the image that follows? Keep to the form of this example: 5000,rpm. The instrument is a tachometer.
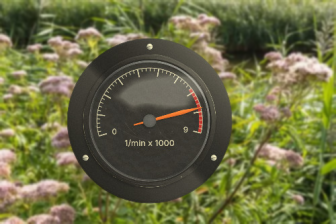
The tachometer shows 7800,rpm
